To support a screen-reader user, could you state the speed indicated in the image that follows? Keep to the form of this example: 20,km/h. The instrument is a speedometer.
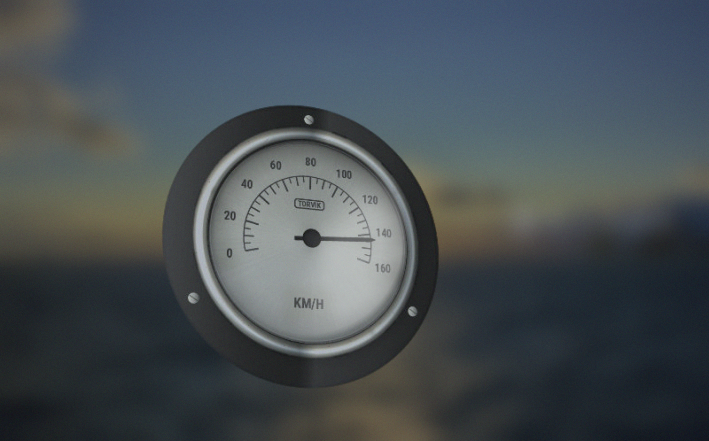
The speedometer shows 145,km/h
